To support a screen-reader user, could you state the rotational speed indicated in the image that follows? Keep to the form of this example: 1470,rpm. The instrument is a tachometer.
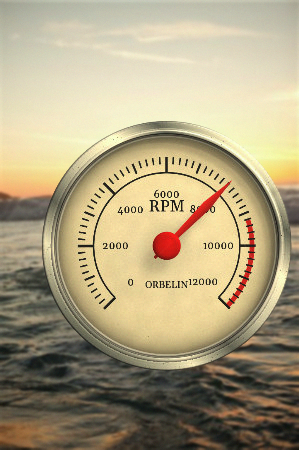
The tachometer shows 8000,rpm
